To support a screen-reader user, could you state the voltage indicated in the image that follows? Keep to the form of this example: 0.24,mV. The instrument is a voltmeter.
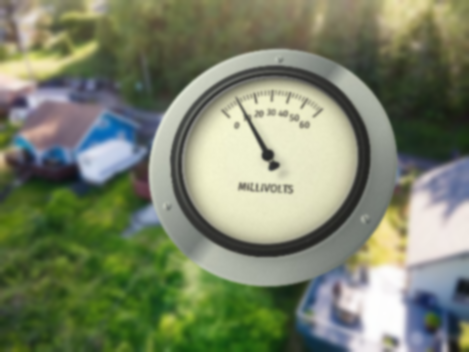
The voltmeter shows 10,mV
